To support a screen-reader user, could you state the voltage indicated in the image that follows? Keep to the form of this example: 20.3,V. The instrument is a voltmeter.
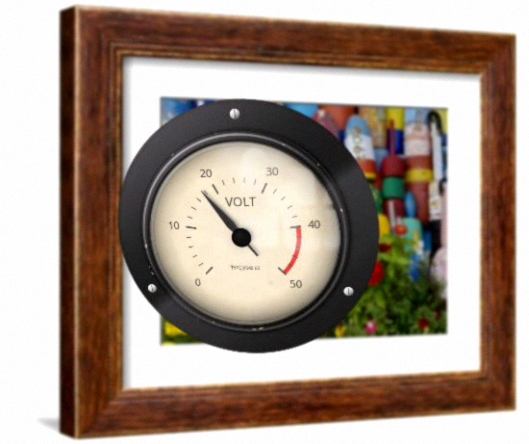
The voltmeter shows 18,V
